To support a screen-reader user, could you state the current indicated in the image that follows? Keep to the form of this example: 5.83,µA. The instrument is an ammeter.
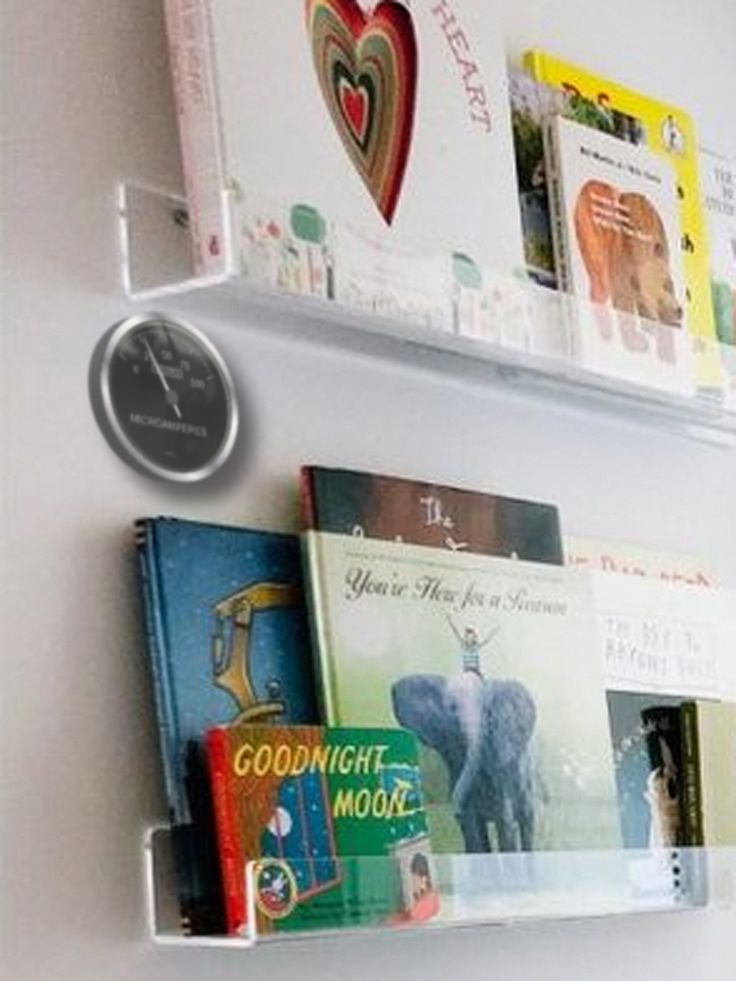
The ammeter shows 25,µA
